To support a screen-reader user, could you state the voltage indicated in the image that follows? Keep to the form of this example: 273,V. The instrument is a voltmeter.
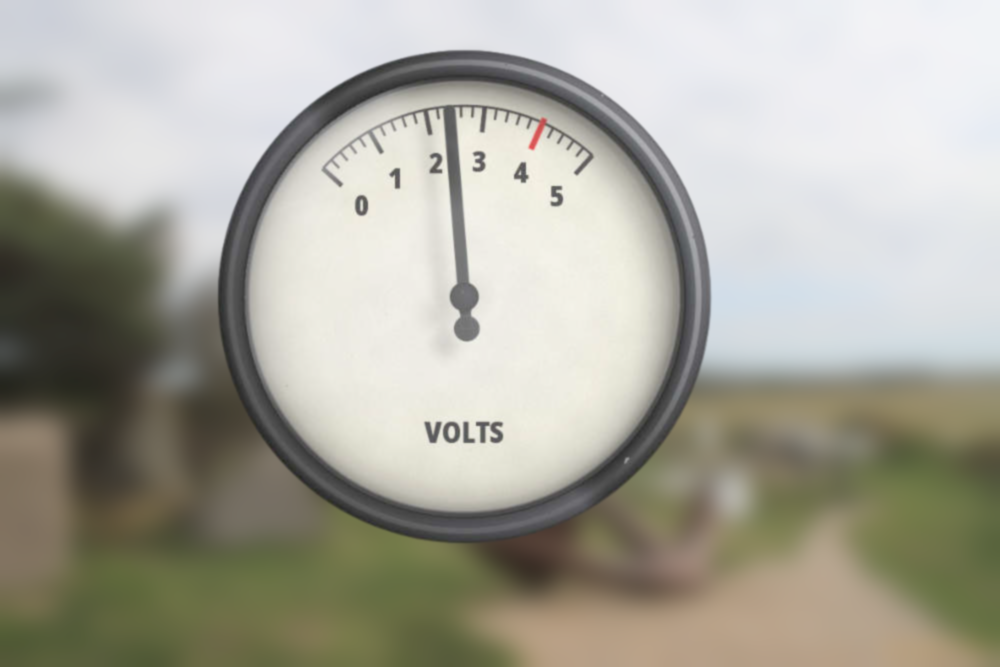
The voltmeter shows 2.4,V
